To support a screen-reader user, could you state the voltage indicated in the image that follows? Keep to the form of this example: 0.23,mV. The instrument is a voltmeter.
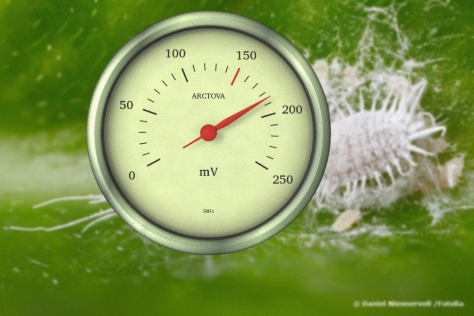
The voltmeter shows 185,mV
